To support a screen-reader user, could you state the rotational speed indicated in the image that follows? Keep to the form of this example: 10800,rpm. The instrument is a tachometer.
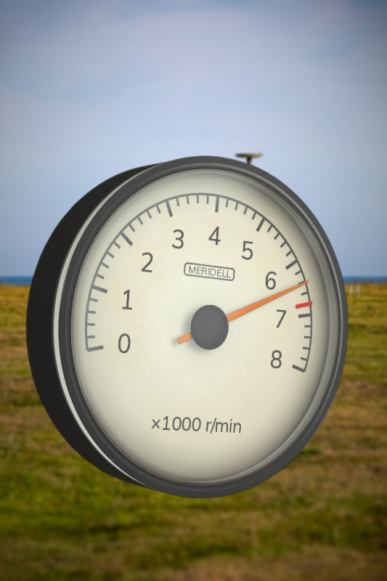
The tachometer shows 6400,rpm
